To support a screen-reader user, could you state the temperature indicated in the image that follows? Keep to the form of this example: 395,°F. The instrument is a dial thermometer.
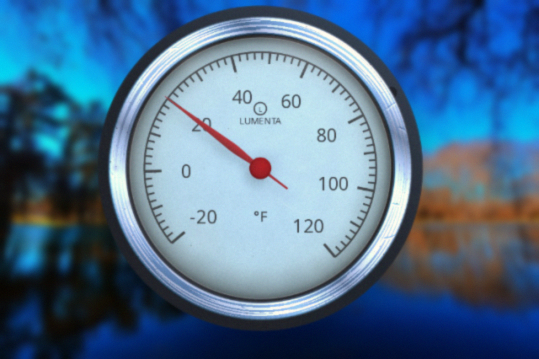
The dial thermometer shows 20,°F
